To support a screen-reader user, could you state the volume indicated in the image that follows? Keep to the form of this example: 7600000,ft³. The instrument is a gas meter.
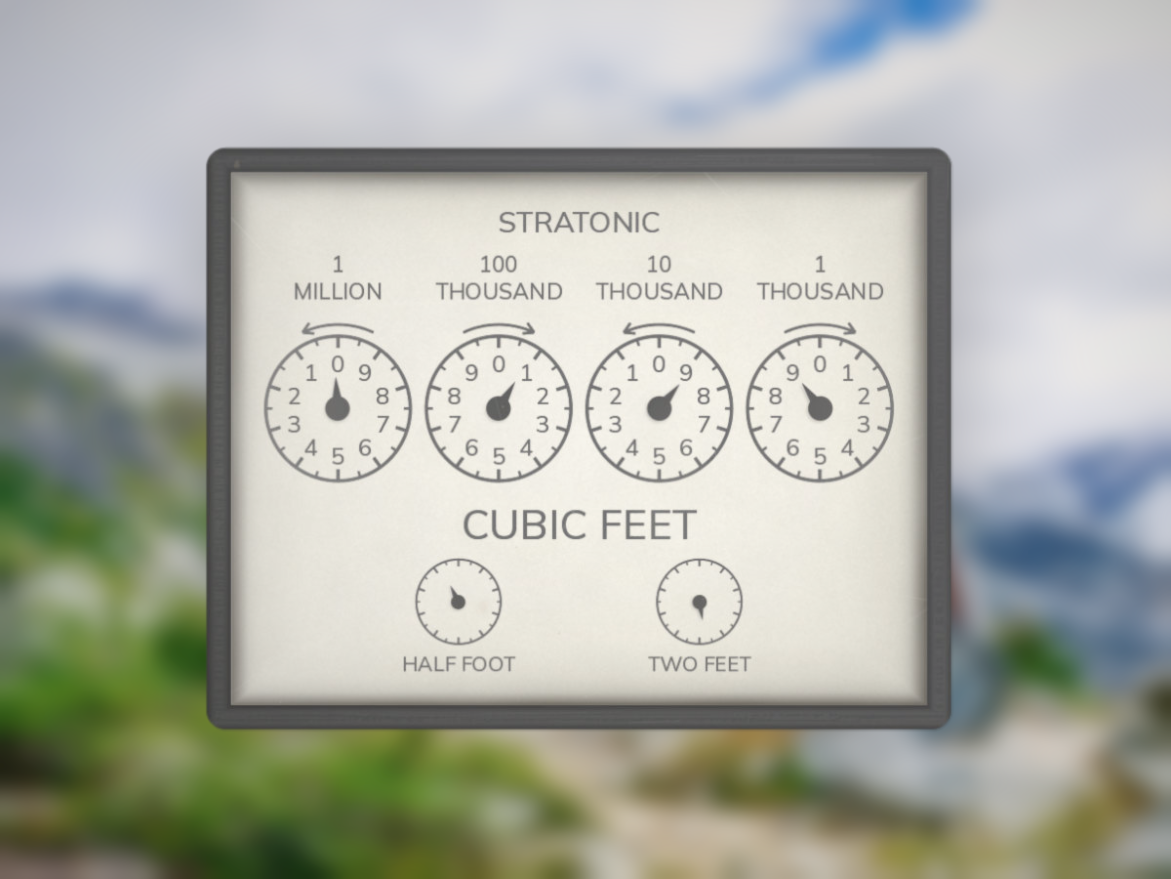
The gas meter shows 8900,ft³
